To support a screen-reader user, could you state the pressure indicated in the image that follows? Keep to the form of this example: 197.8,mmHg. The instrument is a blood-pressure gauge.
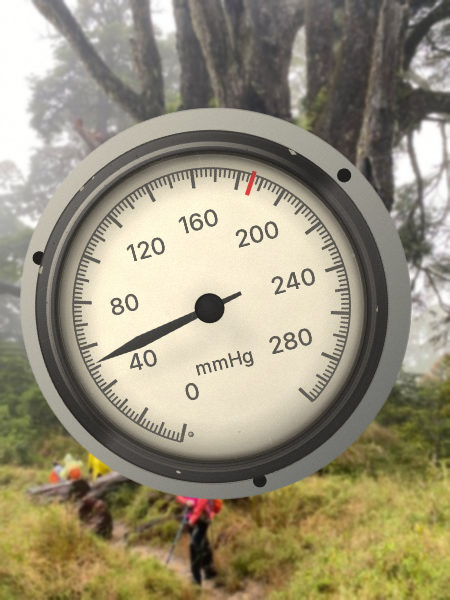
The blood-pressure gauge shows 52,mmHg
